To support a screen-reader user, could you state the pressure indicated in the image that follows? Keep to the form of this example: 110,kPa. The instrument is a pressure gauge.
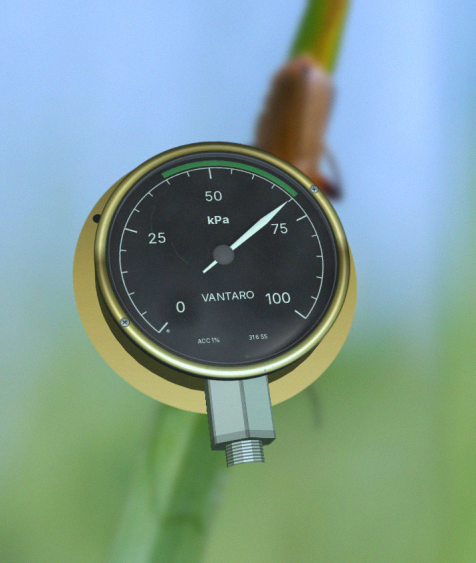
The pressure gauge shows 70,kPa
